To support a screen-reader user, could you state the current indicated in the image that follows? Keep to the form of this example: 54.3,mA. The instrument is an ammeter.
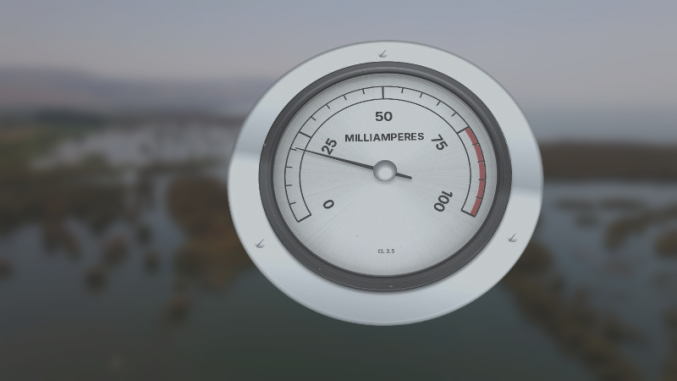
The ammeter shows 20,mA
